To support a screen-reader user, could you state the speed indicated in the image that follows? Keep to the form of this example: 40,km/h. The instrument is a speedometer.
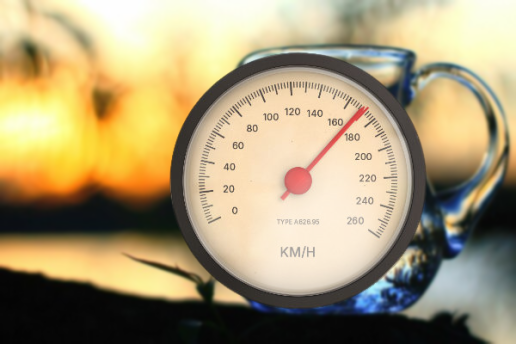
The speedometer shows 170,km/h
